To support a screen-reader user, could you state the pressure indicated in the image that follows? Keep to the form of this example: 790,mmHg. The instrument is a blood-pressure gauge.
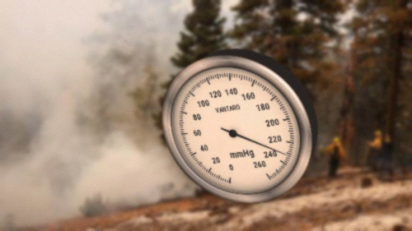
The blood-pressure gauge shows 230,mmHg
